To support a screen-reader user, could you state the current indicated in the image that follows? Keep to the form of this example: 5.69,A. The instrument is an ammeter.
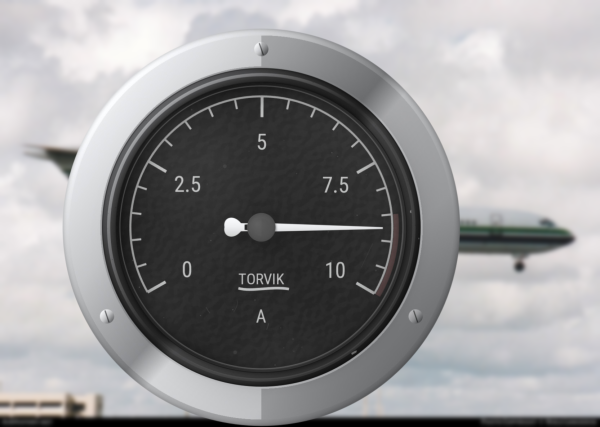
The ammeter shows 8.75,A
